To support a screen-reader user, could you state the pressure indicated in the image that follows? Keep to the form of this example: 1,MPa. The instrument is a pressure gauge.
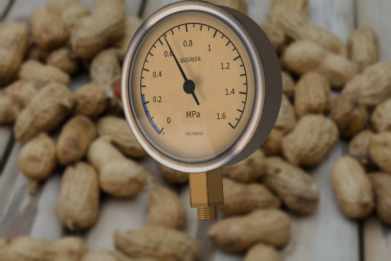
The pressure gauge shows 0.65,MPa
